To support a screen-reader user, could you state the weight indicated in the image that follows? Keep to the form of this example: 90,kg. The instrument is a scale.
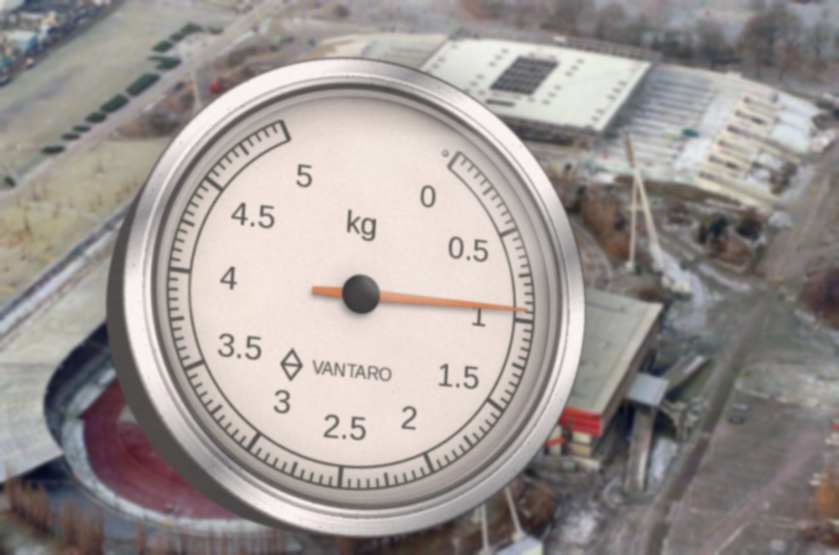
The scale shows 0.95,kg
